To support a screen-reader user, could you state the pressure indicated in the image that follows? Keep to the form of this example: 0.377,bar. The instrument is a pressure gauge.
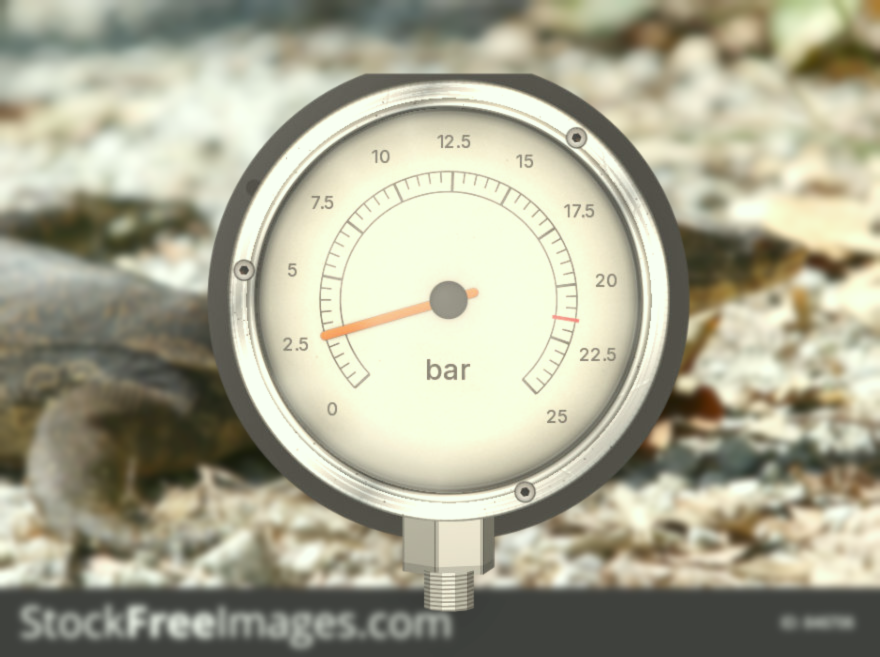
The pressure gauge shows 2.5,bar
